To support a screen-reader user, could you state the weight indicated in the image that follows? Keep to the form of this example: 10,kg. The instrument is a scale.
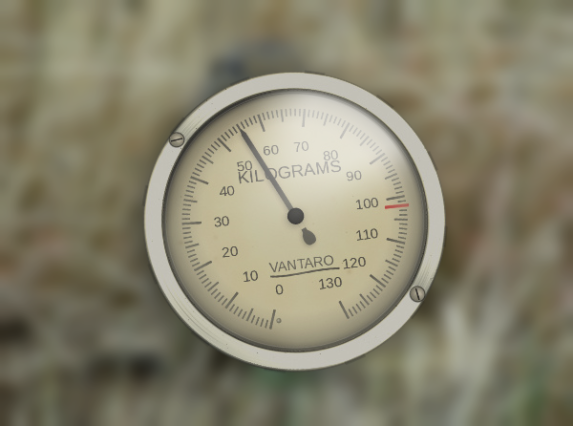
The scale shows 55,kg
